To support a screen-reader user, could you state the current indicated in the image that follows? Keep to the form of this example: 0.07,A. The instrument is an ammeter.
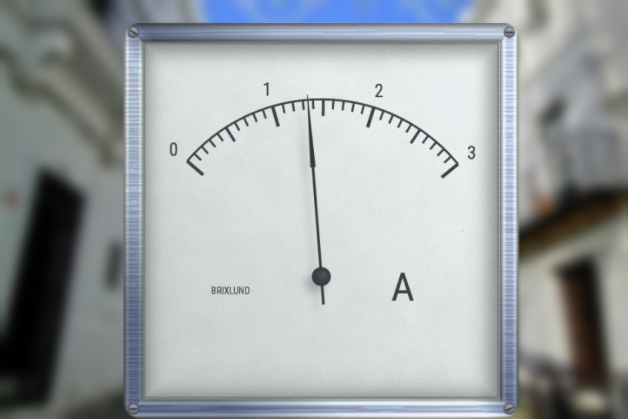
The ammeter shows 1.35,A
